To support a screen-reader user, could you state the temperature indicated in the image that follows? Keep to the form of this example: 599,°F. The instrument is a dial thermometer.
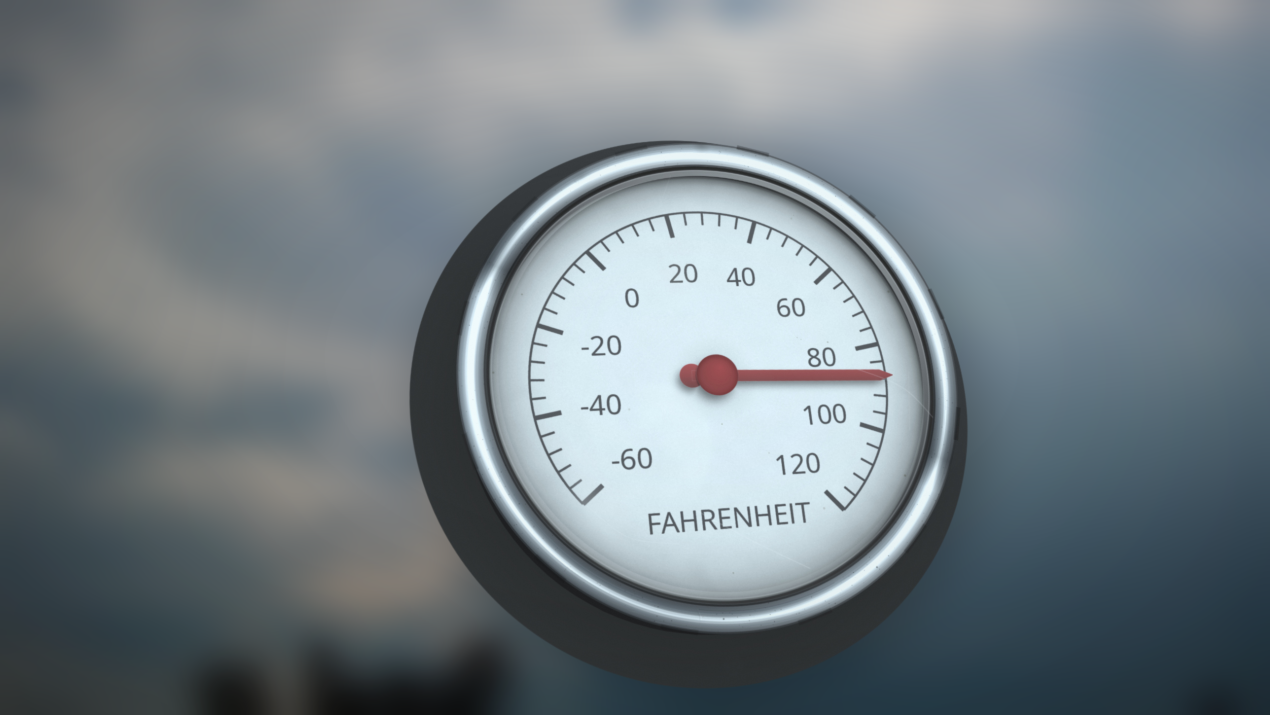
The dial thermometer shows 88,°F
